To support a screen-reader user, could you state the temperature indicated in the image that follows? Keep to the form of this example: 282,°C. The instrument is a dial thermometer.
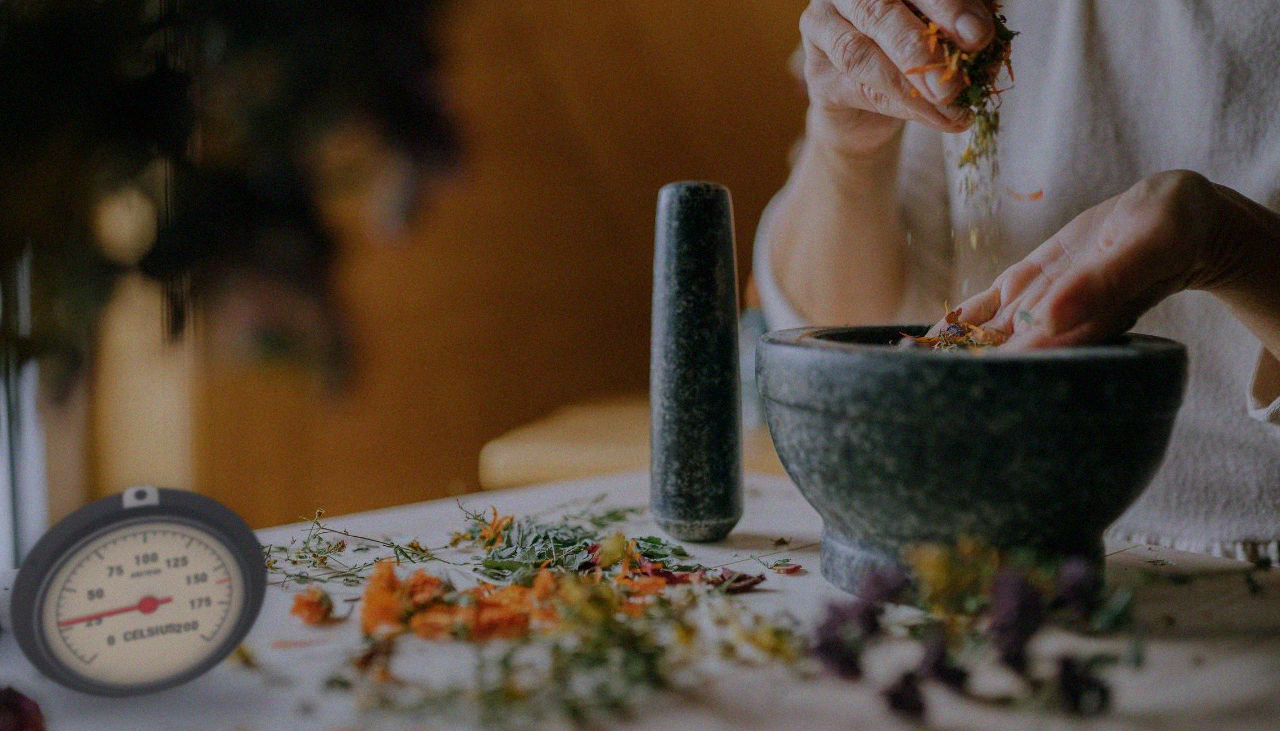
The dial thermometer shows 30,°C
